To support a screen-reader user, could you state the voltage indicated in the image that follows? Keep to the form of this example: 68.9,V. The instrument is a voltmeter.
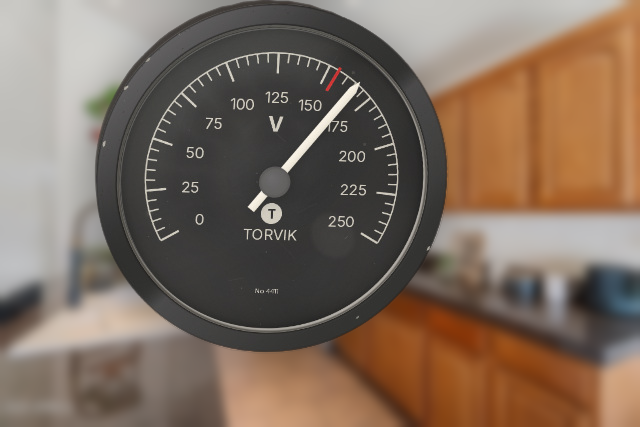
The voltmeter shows 165,V
